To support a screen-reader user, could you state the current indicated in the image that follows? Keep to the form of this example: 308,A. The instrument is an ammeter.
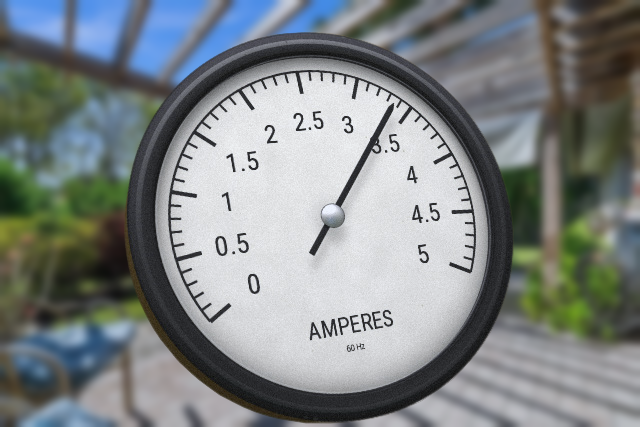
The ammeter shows 3.35,A
